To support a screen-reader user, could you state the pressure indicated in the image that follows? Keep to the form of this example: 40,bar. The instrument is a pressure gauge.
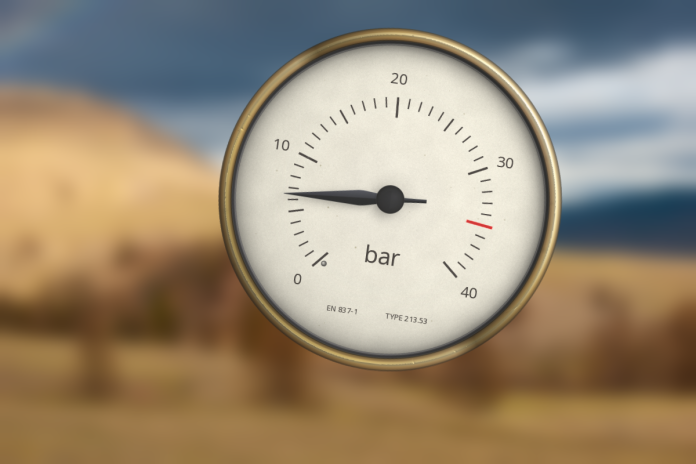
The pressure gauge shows 6.5,bar
